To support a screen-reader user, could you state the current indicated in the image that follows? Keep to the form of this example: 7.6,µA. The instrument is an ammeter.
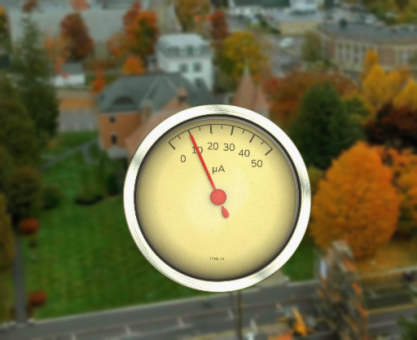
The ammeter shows 10,µA
